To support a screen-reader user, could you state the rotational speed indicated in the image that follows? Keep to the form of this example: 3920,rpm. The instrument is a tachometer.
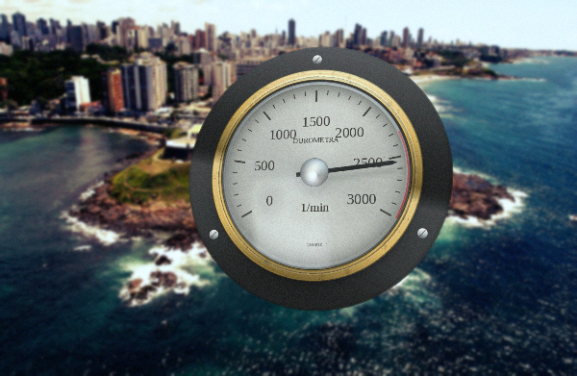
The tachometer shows 2550,rpm
